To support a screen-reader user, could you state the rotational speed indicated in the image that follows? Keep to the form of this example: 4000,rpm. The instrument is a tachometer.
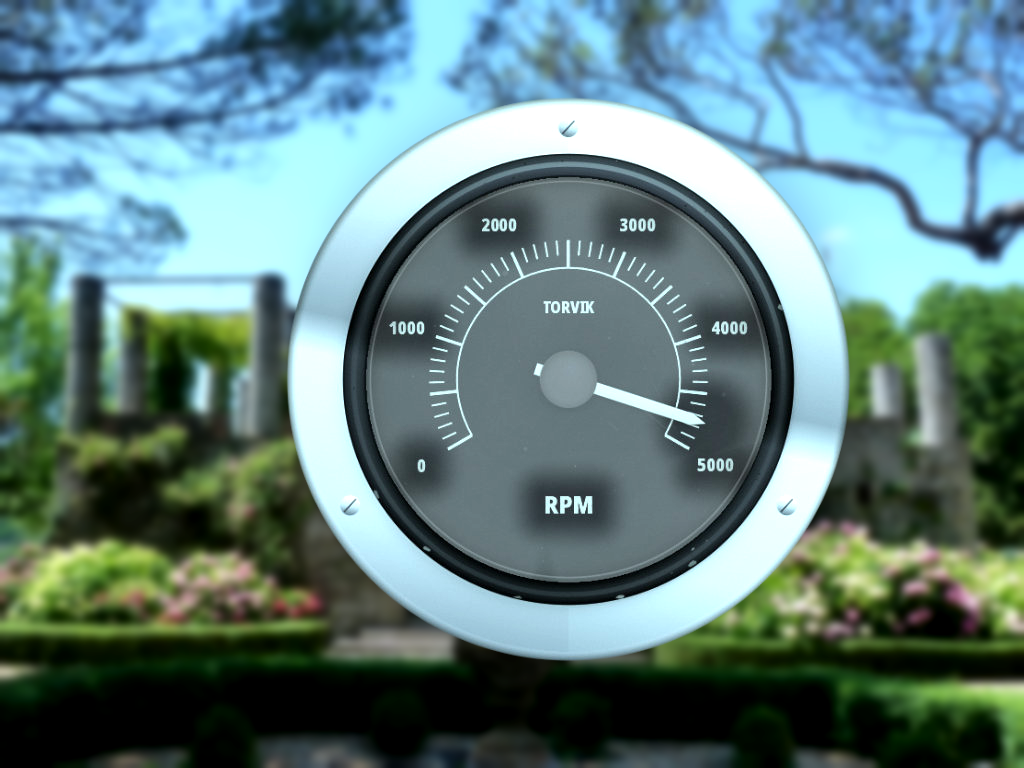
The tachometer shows 4750,rpm
